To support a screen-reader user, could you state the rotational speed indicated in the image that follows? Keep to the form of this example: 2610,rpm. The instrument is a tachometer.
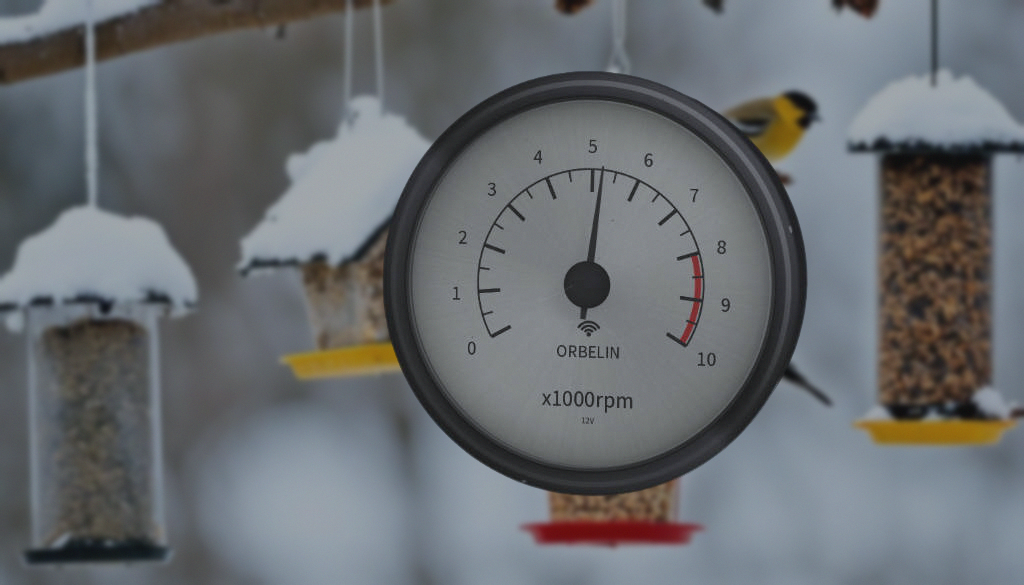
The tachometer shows 5250,rpm
